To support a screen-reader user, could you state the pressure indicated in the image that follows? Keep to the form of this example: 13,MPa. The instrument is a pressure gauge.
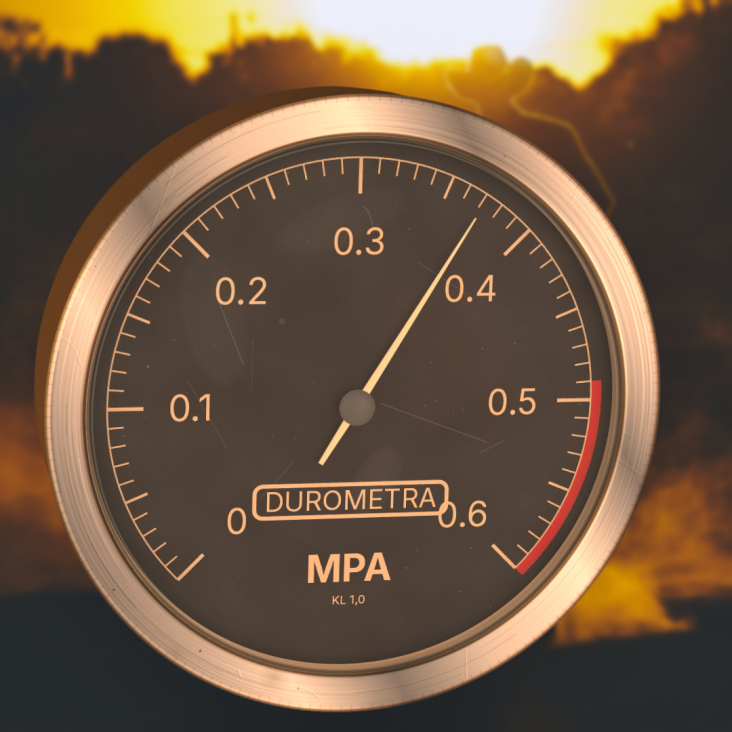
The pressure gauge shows 0.37,MPa
